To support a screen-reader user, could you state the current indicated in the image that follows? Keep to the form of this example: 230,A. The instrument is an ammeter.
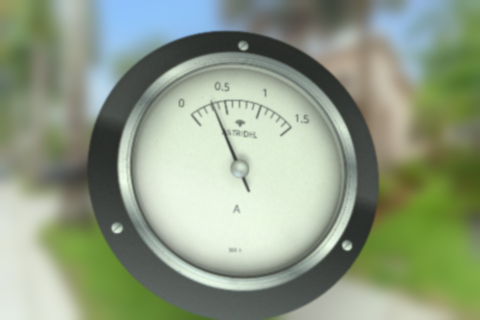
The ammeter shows 0.3,A
